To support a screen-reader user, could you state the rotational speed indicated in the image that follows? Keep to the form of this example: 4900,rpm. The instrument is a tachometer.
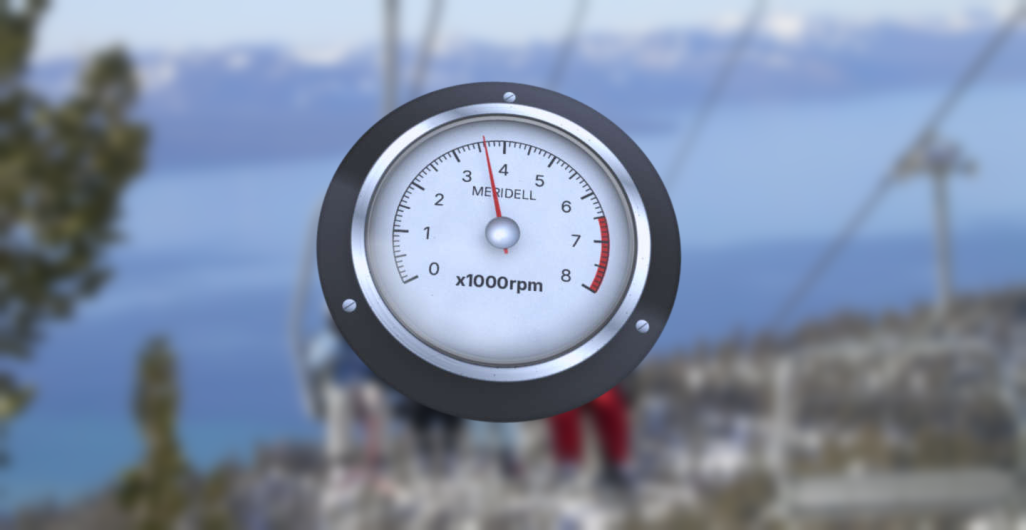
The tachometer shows 3600,rpm
